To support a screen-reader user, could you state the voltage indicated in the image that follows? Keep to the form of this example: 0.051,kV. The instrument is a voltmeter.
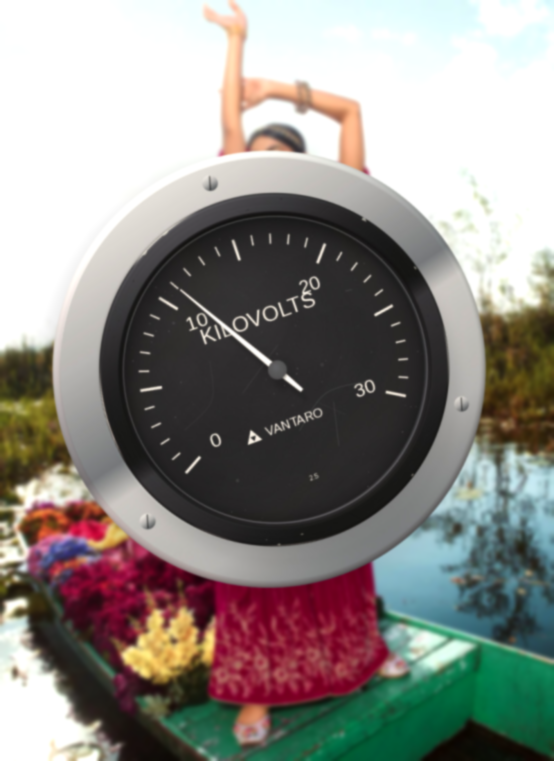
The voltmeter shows 11,kV
